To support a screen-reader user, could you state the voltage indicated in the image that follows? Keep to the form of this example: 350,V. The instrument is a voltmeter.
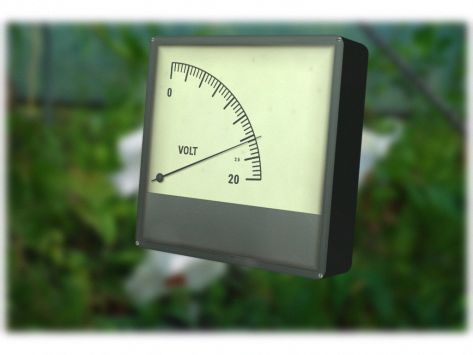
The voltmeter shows 15.5,V
